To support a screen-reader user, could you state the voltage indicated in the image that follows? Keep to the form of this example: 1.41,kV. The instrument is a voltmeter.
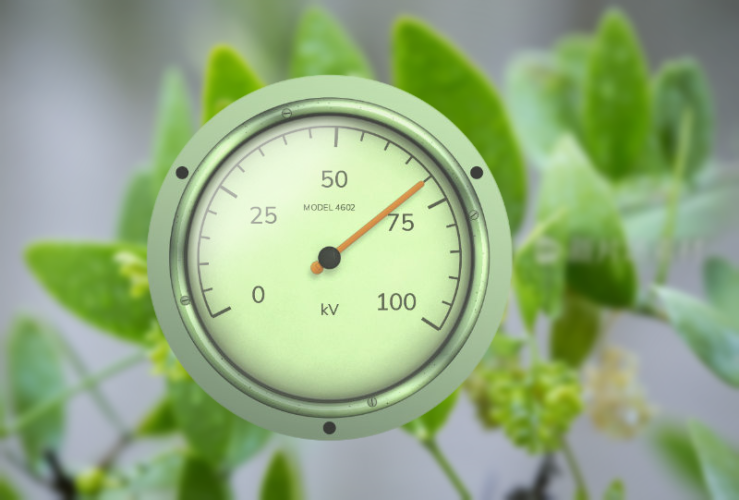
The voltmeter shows 70,kV
